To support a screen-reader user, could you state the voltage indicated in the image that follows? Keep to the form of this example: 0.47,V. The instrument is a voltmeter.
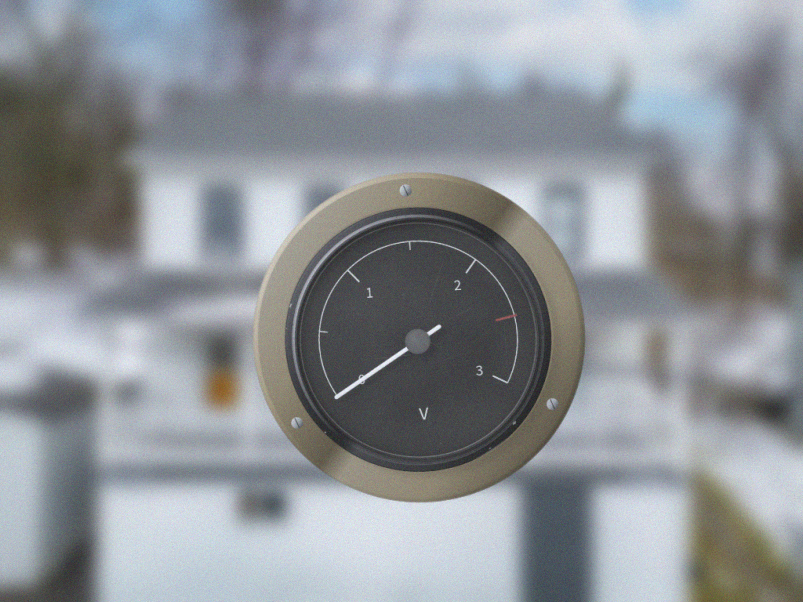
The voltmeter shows 0,V
